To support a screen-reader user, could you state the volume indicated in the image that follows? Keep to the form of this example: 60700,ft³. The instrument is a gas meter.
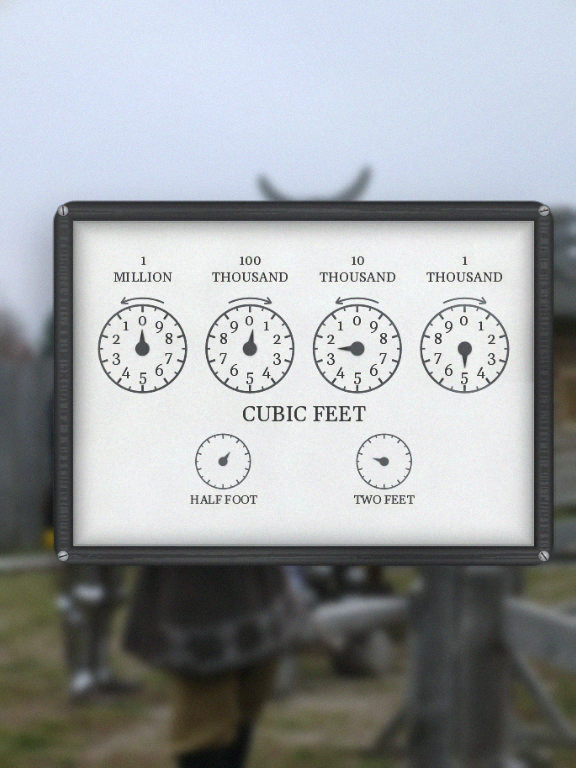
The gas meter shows 2500,ft³
